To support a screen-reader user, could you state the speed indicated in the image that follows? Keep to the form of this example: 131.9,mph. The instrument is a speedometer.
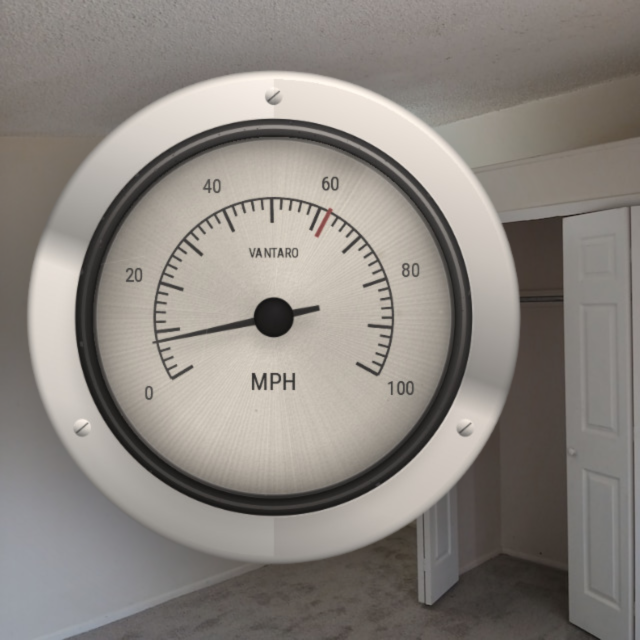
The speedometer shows 8,mph
